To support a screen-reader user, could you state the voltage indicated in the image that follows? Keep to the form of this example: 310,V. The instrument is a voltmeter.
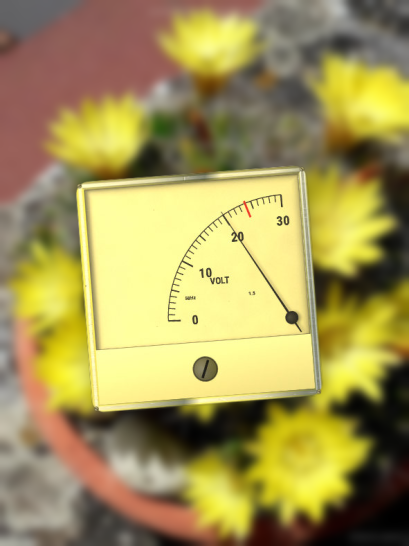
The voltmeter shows 20,V
